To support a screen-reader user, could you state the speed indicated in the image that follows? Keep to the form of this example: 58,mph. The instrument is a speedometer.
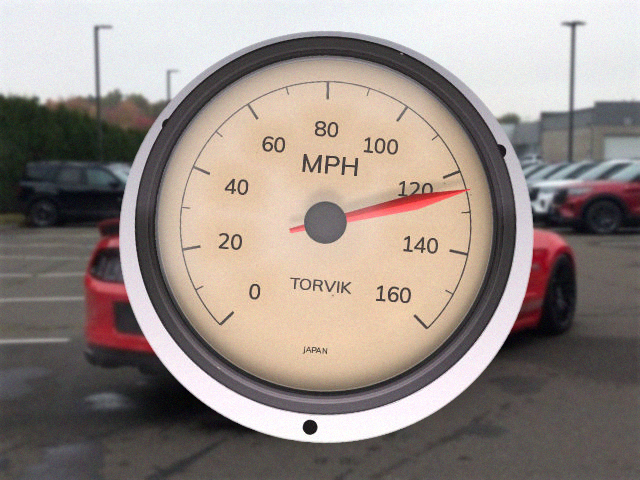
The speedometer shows 125,mph
